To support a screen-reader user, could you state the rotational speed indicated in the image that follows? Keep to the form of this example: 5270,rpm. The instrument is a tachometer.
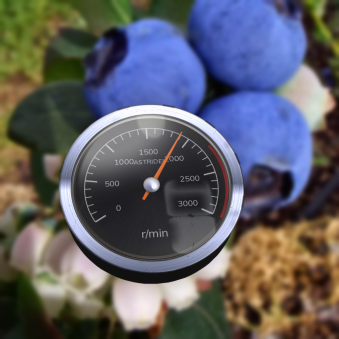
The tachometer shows 1900,rpm
